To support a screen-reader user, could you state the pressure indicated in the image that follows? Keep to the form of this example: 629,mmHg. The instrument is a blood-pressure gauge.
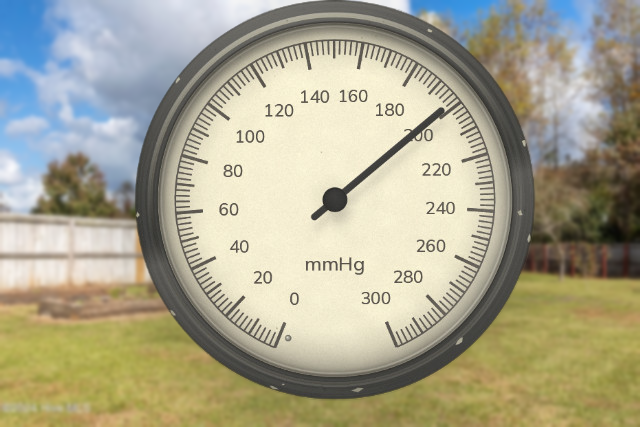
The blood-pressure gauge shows 198,mmHg
